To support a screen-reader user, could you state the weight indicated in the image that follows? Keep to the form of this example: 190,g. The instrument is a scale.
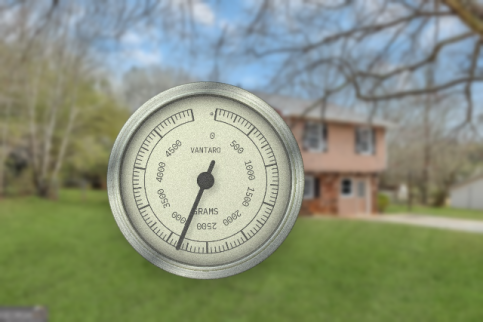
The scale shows 2850,g
